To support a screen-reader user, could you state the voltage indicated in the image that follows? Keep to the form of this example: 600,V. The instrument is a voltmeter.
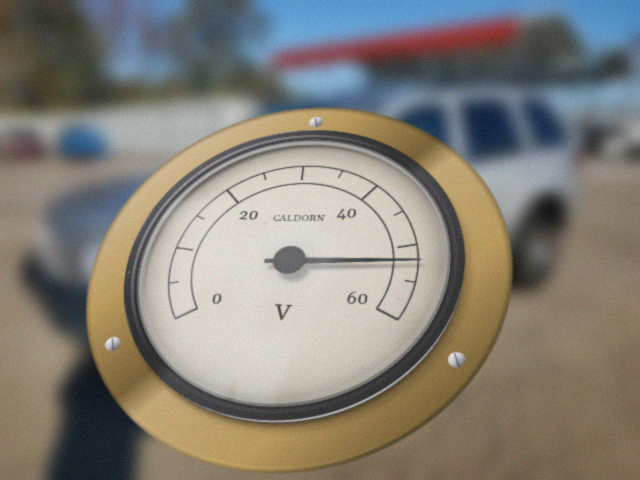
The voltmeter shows 52.5,V
